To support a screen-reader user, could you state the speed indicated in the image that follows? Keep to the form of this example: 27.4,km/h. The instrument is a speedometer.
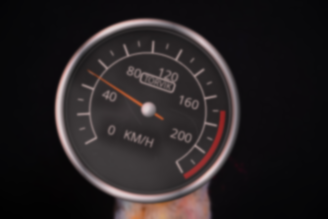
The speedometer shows 50,km/h
